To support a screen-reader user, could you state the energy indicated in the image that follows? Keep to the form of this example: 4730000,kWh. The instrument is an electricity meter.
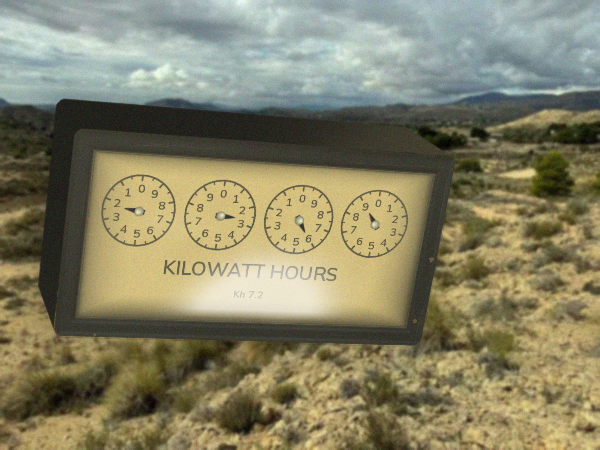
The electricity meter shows 2259,kWh
